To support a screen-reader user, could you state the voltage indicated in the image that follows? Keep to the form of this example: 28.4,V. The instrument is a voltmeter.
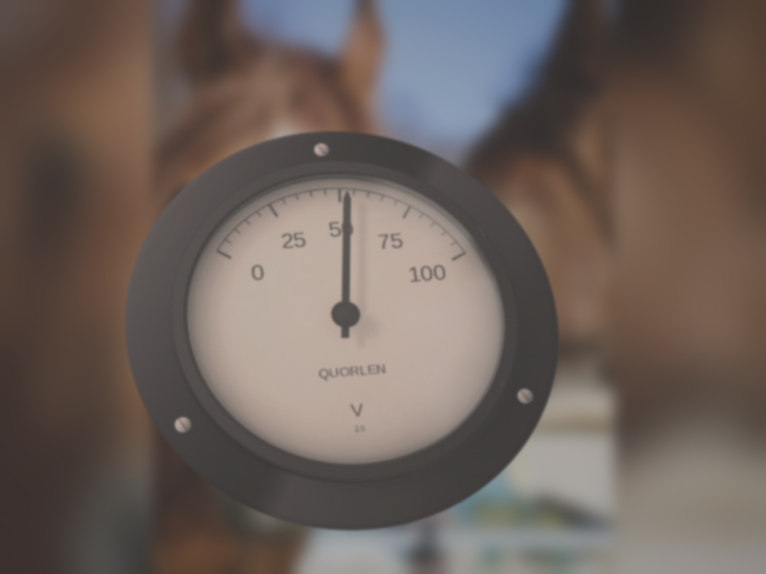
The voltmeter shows 52.5,V
